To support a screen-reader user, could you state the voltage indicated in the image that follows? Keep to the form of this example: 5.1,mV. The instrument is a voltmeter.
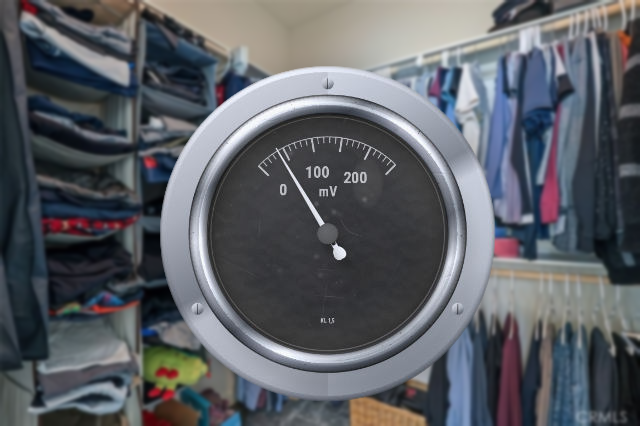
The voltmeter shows 40,mV
